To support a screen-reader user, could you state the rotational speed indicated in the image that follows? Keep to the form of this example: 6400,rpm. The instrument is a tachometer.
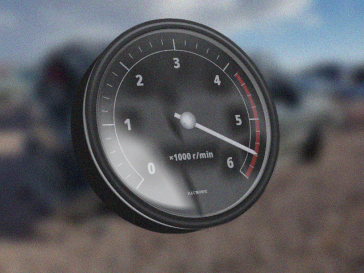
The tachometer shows 5600,rpm
